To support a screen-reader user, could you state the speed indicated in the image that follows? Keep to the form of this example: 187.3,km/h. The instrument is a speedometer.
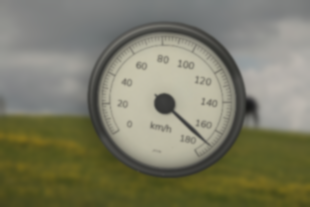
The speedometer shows 170,km/h
